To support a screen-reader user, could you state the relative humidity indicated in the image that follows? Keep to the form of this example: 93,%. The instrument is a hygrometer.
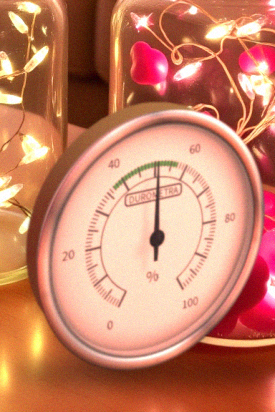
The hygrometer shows 50,%
